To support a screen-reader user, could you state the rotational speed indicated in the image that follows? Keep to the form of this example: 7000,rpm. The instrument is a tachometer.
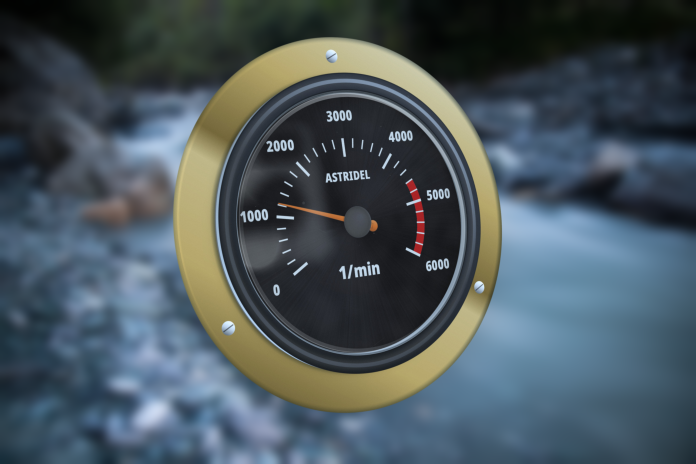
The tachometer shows 1200,rpm
